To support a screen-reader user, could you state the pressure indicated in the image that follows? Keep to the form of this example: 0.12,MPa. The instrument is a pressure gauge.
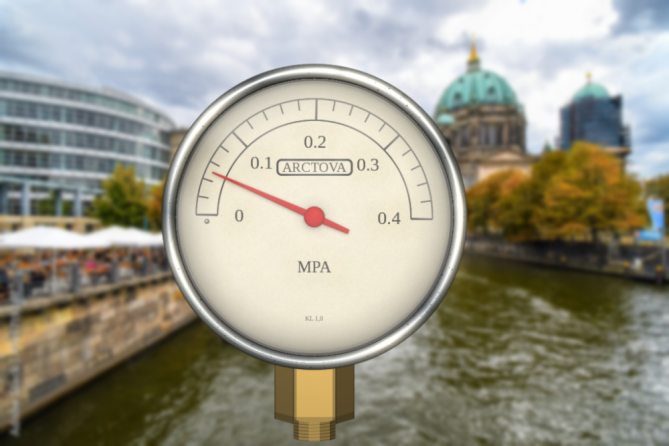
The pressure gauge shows 0.05,MPa
